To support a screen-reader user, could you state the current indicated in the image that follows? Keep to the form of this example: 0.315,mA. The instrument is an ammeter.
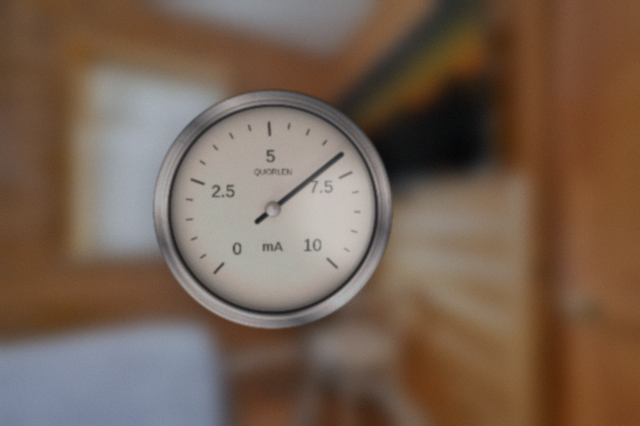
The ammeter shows 7,mA
